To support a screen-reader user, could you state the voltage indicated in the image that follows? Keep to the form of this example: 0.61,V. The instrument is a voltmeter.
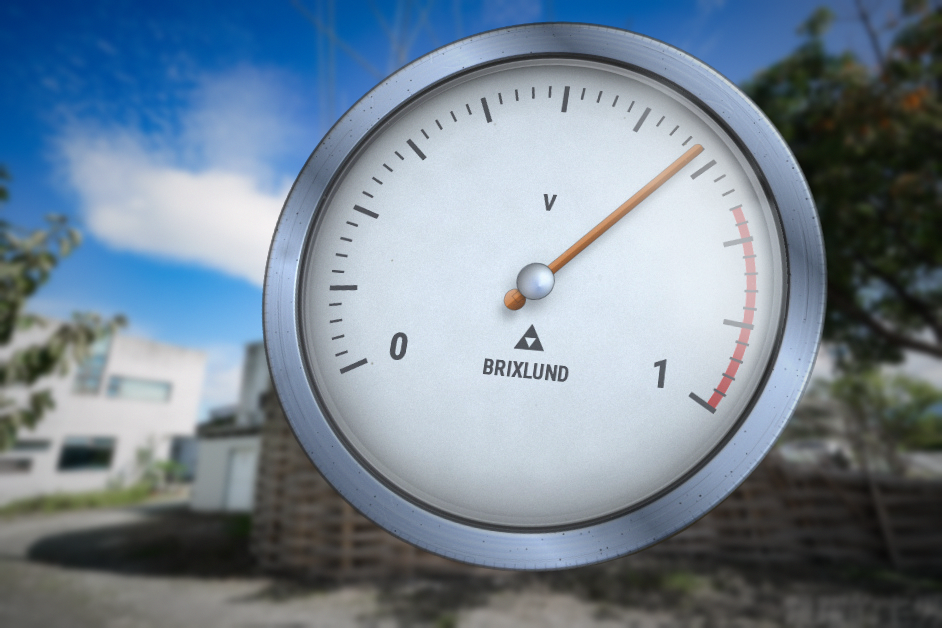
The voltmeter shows 0.68,V
